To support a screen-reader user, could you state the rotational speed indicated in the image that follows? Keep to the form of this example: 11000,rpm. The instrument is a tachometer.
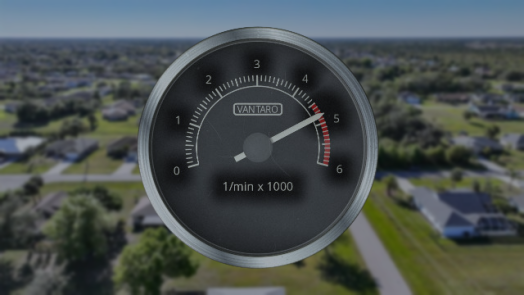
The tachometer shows 4800,rpm
